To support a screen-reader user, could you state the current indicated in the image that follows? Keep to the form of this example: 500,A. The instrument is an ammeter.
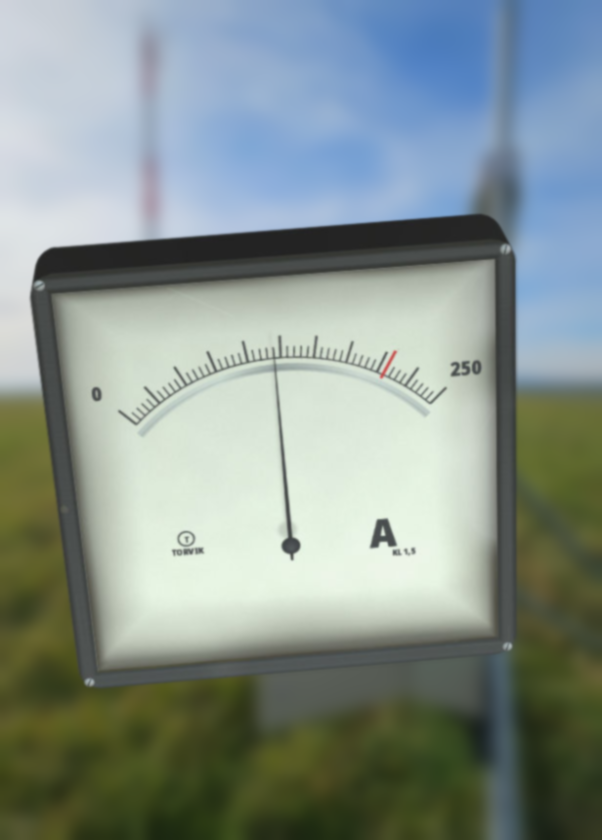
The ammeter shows 120,A
